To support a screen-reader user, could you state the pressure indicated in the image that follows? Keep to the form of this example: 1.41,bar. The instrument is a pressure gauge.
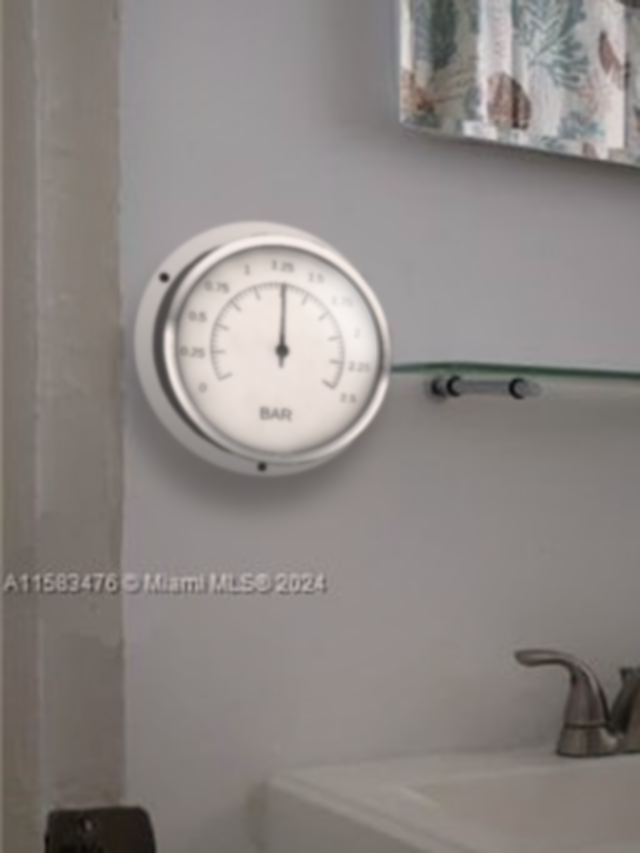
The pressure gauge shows 1.25,bar
